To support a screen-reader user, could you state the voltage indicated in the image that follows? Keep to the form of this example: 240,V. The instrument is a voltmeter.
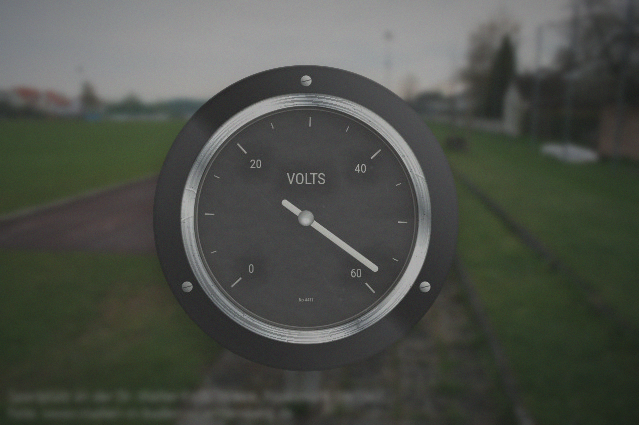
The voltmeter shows 57.5,V
